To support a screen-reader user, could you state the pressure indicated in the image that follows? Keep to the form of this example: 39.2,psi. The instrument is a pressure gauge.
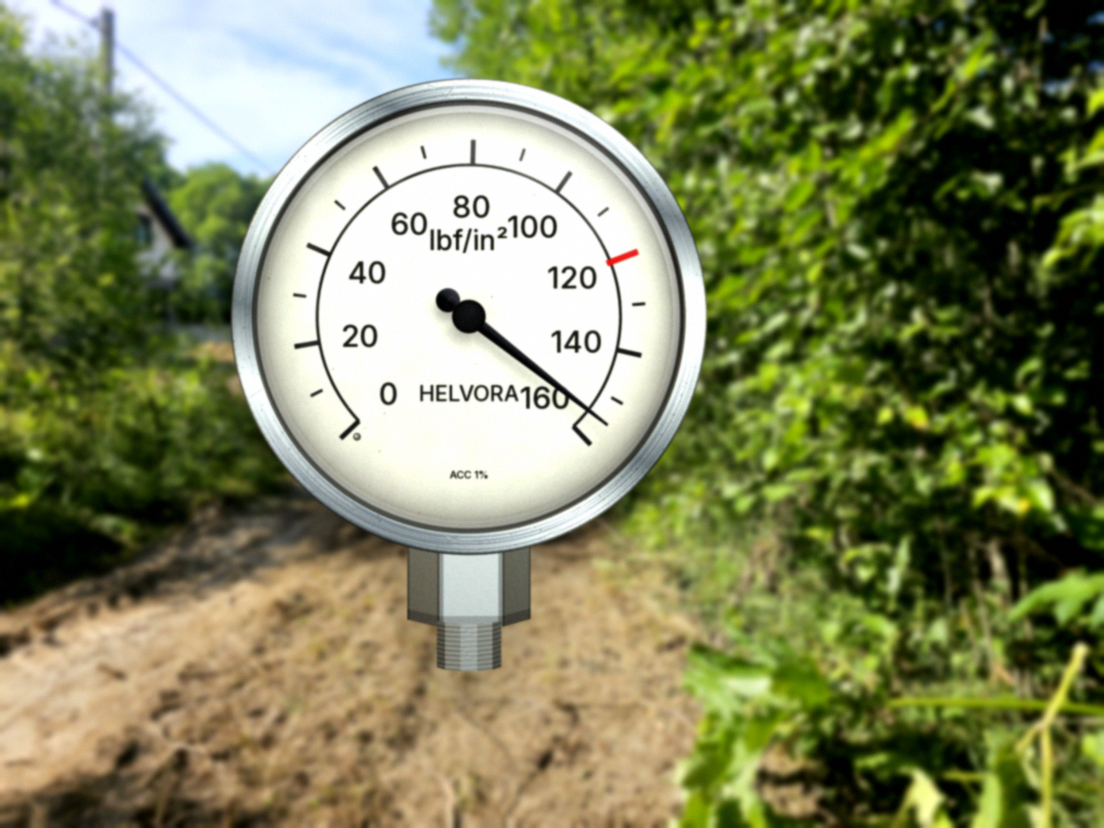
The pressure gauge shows 155,psi
